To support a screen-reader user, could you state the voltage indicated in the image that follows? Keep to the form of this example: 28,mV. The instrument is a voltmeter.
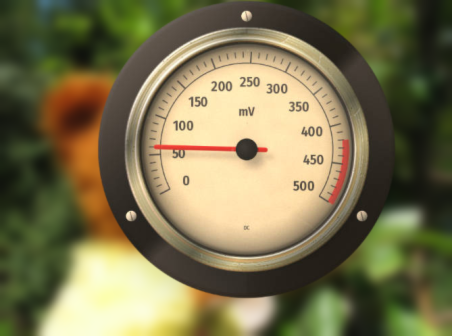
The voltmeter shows 60,mV
